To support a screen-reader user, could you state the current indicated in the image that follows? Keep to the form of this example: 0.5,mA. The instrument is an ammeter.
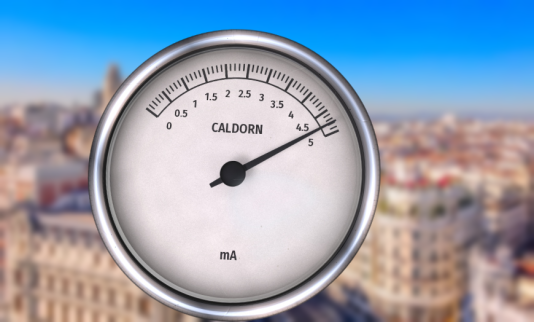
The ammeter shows 4.8,mA
